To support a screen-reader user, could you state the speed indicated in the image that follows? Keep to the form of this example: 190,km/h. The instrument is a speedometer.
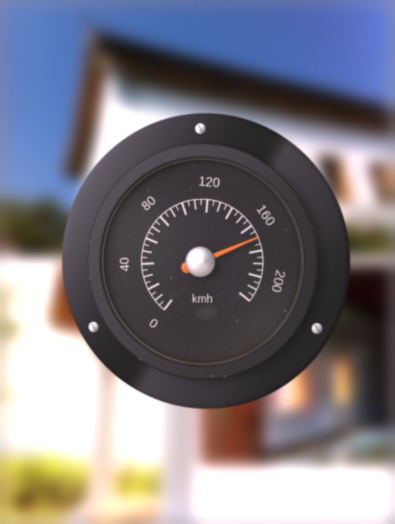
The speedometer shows 170,km/h
